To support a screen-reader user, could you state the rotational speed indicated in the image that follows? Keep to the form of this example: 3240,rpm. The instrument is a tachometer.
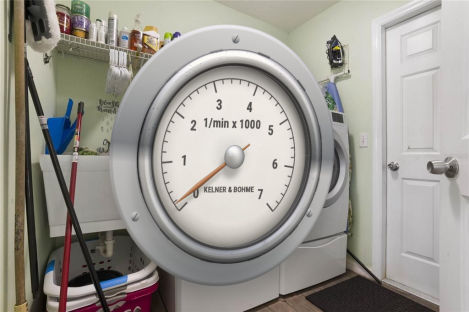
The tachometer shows 200,rpm
